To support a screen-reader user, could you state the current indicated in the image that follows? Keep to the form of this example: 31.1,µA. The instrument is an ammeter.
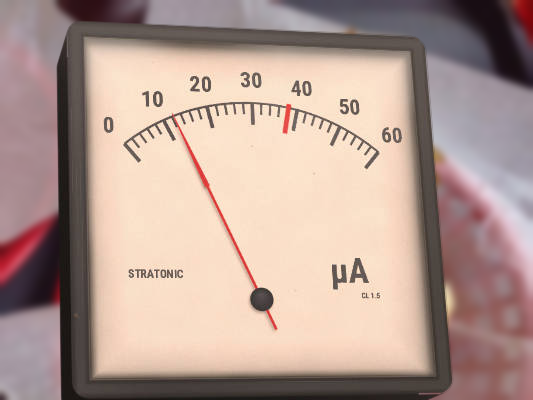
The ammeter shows 12,µA
